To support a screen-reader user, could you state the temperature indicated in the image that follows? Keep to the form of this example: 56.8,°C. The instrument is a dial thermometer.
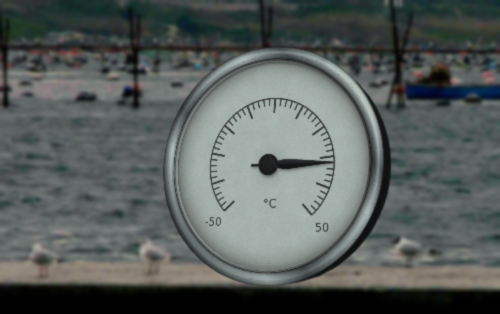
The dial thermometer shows 32,°C
